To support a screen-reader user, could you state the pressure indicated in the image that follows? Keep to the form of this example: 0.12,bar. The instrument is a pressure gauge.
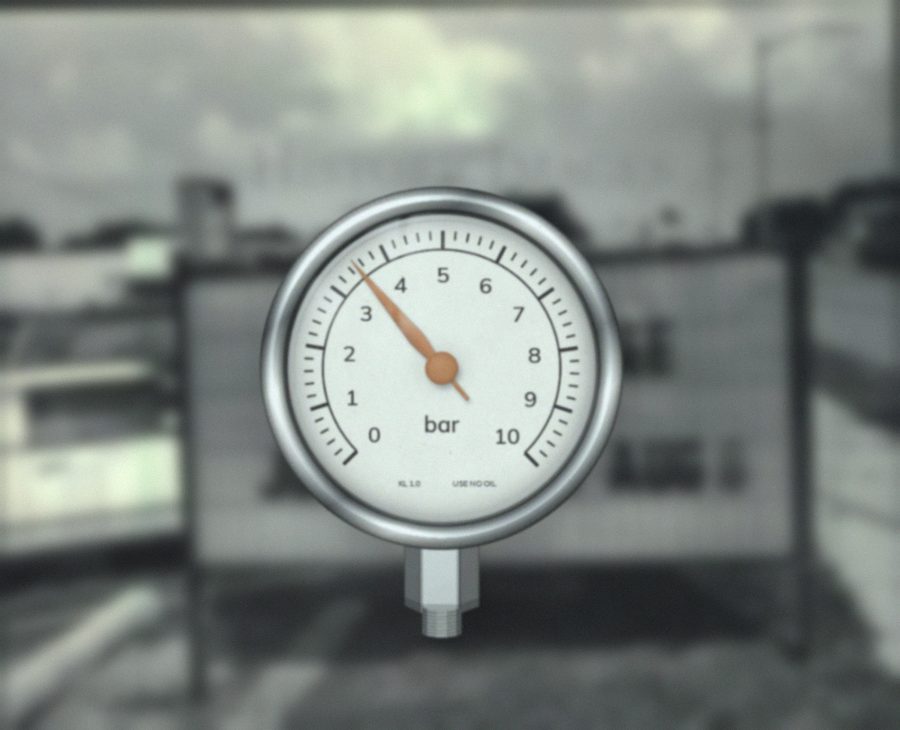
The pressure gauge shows 3.5,bar
